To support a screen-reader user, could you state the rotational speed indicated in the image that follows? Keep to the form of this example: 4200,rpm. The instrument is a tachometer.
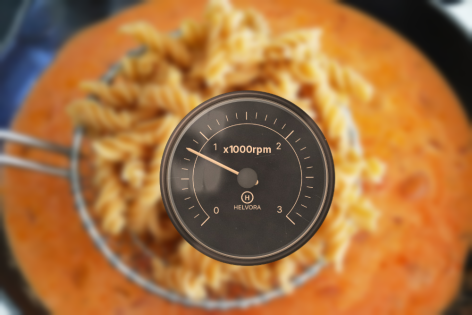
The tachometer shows 800,rpm
